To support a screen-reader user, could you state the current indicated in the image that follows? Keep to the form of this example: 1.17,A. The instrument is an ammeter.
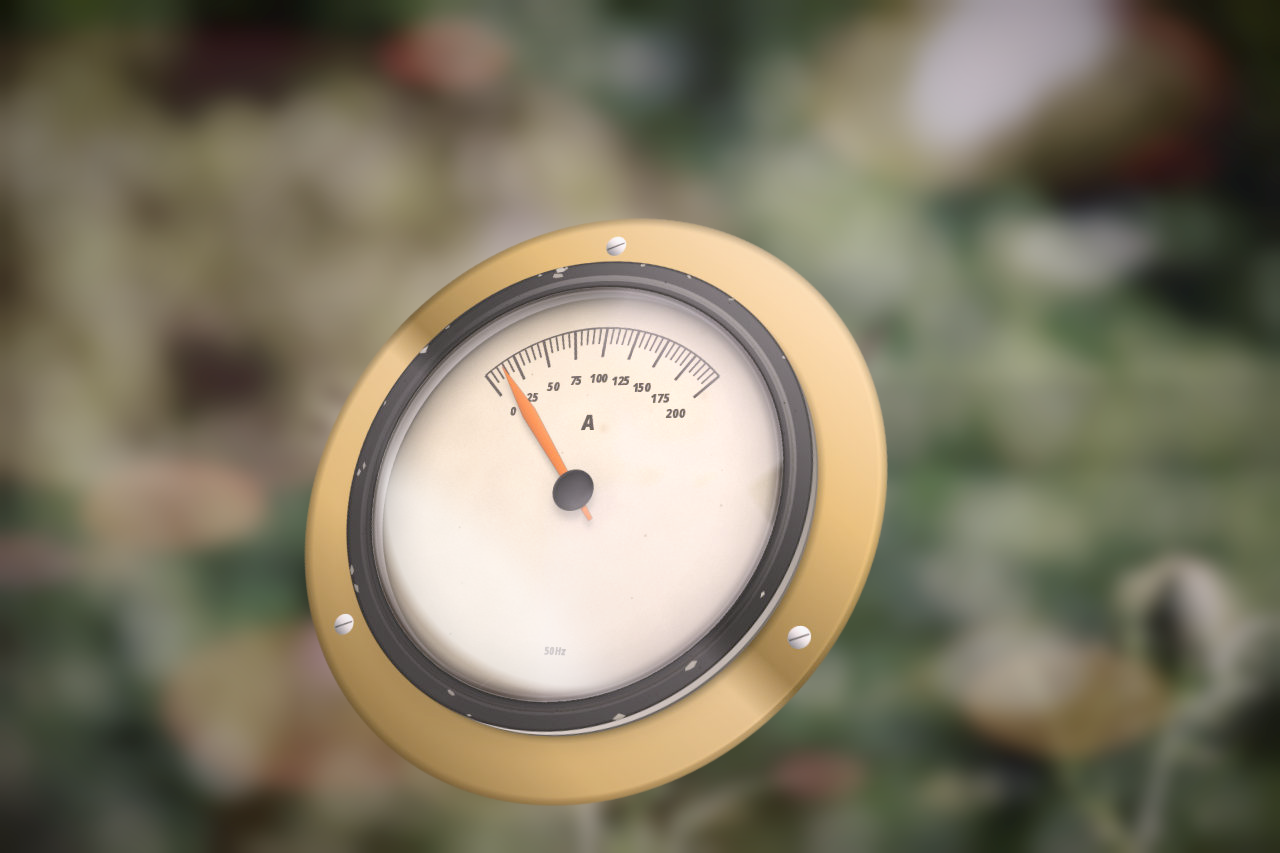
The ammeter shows 15,A
